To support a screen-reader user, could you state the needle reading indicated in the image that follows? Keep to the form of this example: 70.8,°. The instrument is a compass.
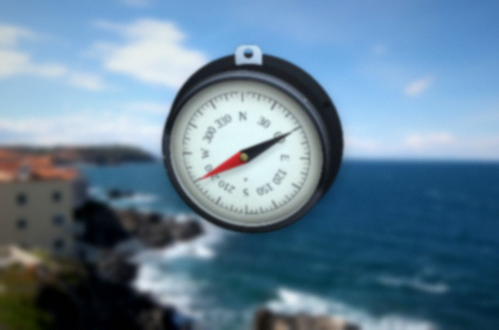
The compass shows 240,°
